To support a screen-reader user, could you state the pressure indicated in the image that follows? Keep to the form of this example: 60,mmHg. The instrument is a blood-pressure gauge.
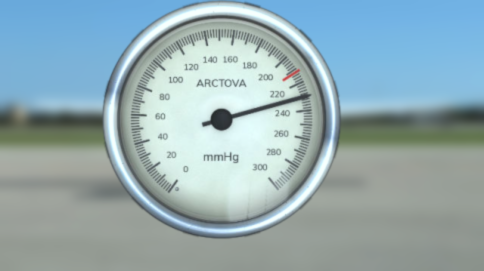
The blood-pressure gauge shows 230,mmHg
